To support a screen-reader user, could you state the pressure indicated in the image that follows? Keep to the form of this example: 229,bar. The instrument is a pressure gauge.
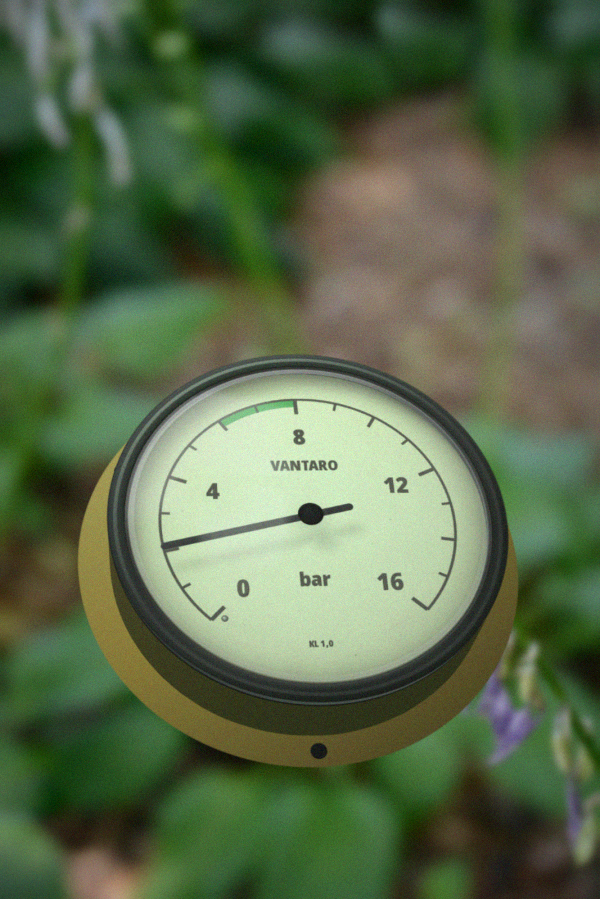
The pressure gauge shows 2,bar
